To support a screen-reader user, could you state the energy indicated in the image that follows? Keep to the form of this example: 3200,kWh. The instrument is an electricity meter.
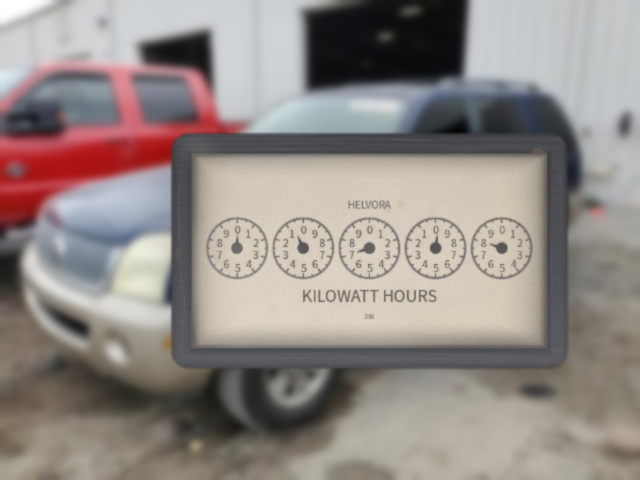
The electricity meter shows 698,kWh
